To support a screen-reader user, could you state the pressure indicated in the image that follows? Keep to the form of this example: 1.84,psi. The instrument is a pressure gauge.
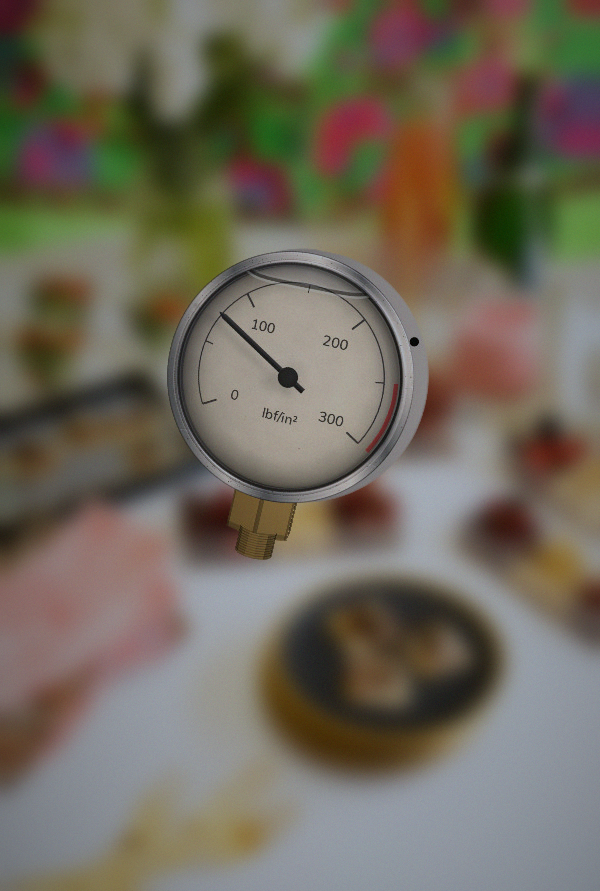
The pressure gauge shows 75,psi
